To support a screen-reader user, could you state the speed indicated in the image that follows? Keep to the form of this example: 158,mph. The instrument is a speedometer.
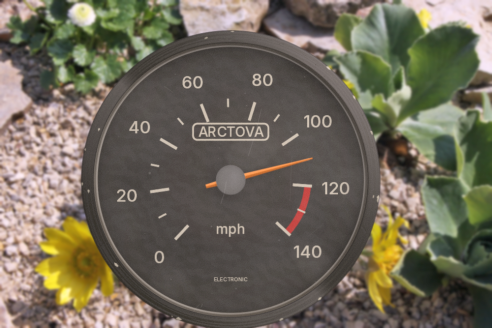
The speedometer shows 110,mph
